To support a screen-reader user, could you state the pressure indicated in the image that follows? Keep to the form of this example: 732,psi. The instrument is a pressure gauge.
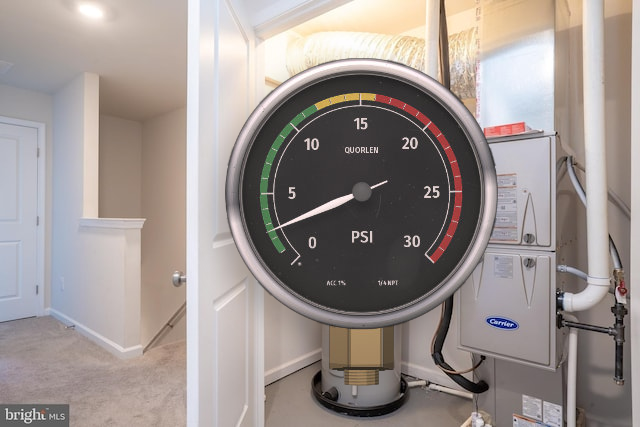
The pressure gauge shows 2.5,psi
